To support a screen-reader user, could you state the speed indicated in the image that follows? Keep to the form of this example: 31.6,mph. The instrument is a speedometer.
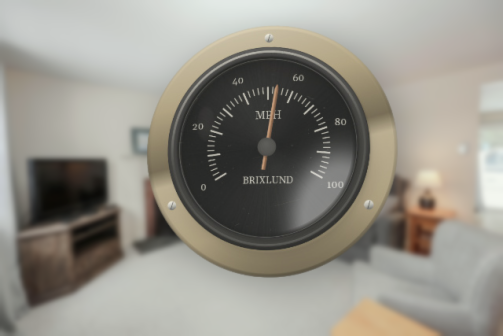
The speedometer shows 54,mph
